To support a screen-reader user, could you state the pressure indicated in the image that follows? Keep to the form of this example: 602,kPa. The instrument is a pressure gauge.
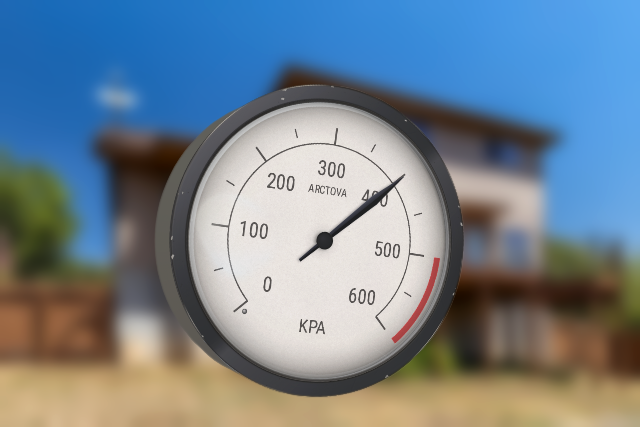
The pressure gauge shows 400,kPa
